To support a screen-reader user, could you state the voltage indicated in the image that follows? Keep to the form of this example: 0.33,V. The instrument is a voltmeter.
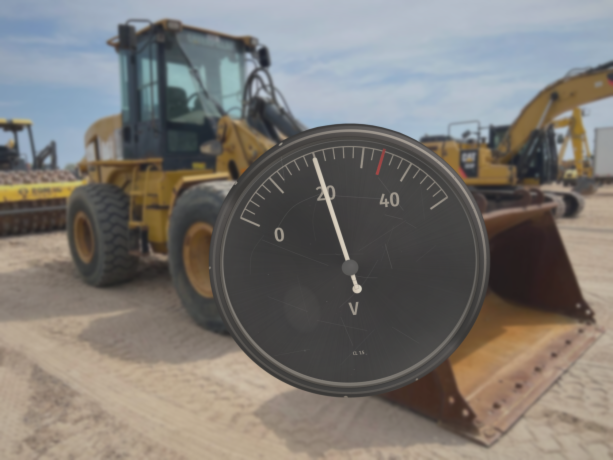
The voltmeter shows 20,V
